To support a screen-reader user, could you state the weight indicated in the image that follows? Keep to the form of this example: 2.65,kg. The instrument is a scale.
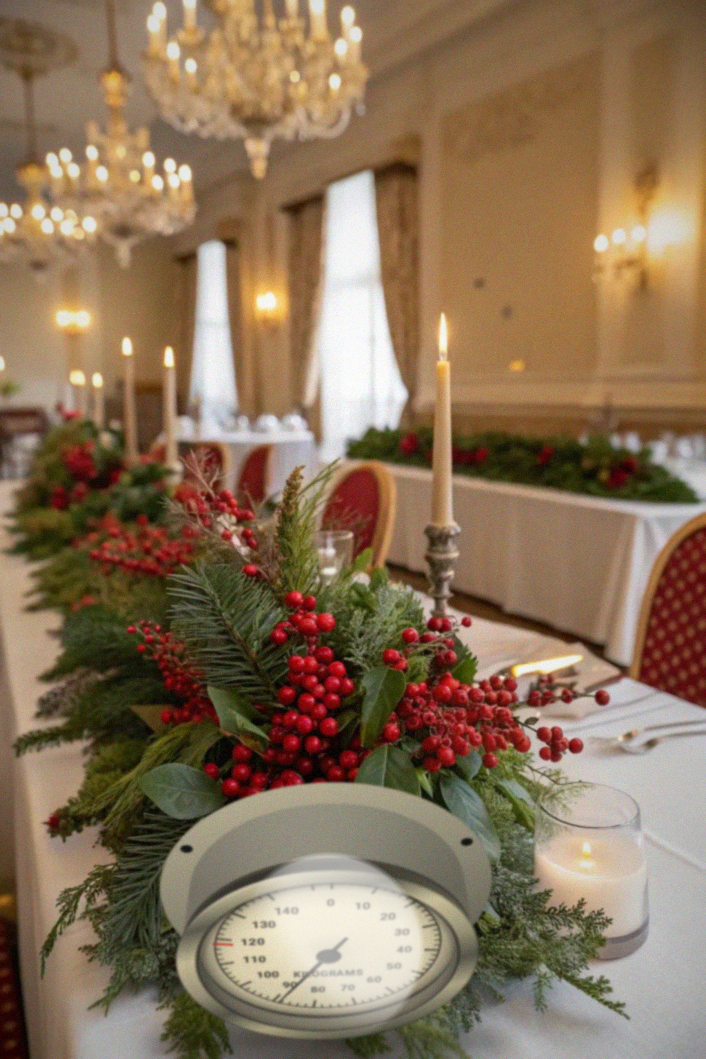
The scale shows 90,kg
